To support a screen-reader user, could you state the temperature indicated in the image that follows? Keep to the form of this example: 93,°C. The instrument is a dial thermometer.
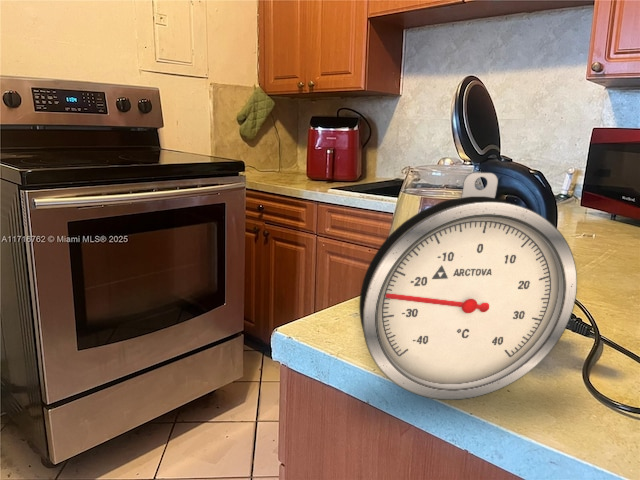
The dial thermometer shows -25,°C
